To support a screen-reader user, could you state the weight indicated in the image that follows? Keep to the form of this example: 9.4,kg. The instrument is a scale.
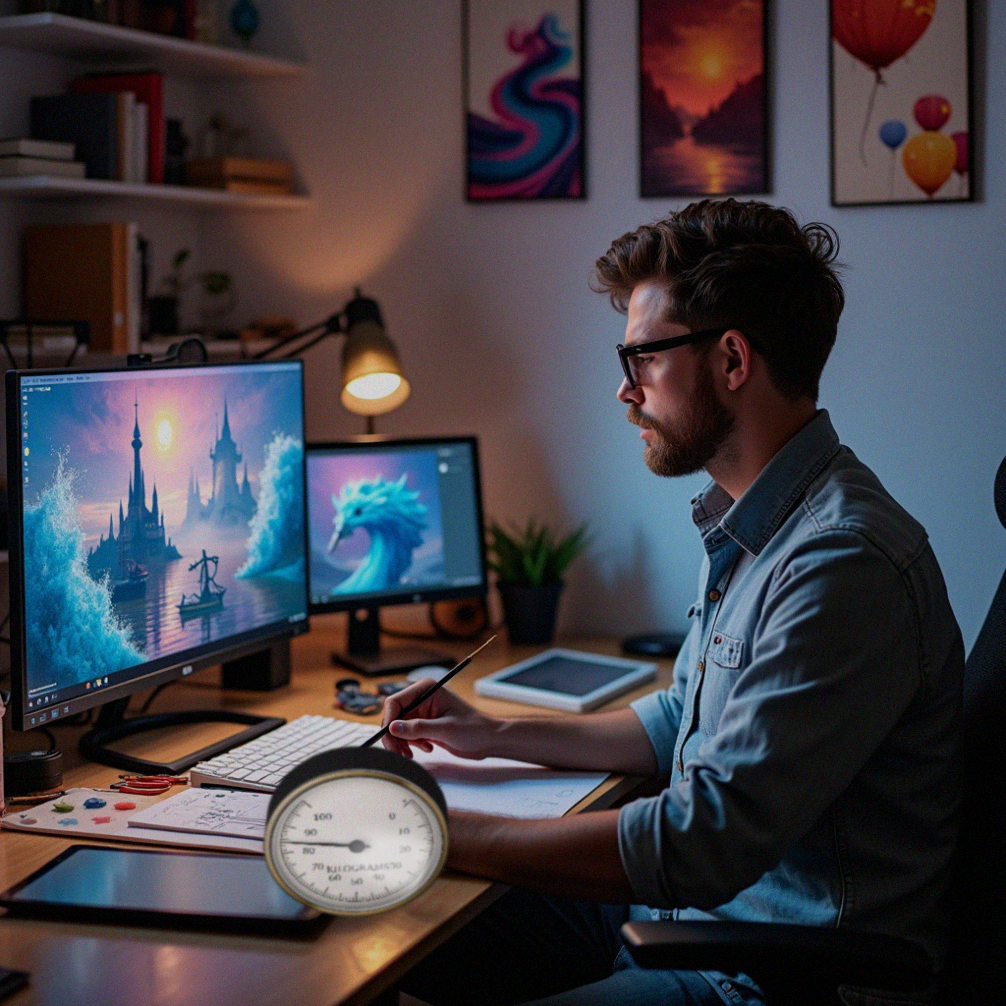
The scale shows 85,kg
